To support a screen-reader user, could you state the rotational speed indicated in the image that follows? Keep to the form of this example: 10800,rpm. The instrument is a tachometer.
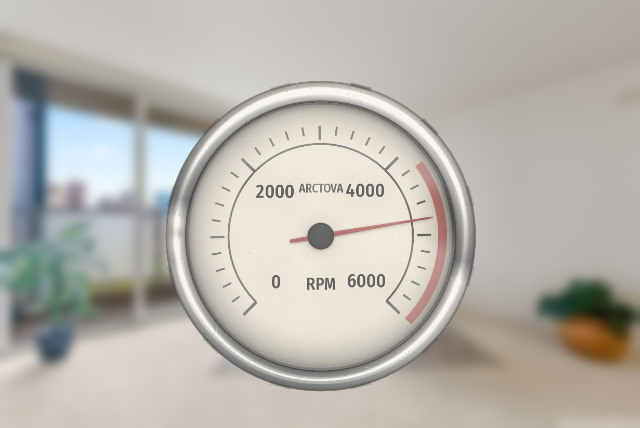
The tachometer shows 4800,rpm
